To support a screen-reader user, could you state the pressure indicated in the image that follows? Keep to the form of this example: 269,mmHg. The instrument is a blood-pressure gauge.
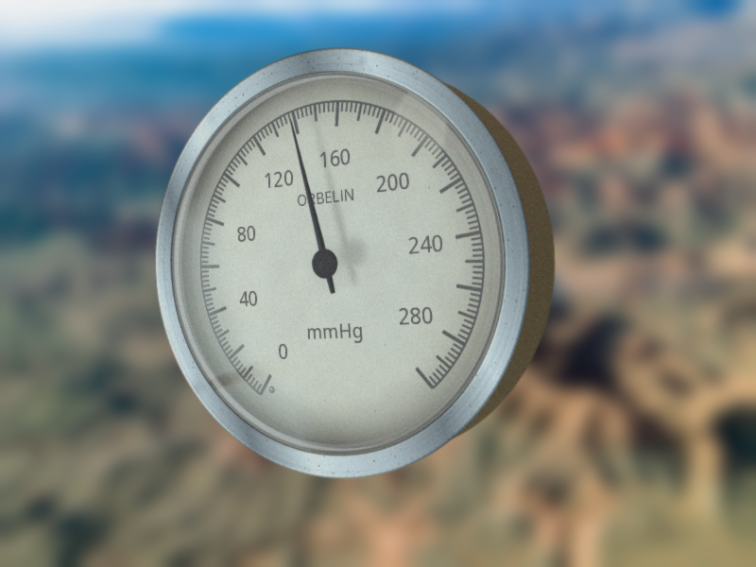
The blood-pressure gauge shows 140,mmHg
